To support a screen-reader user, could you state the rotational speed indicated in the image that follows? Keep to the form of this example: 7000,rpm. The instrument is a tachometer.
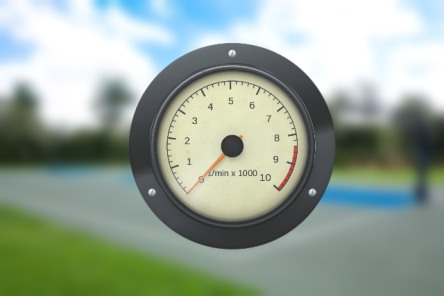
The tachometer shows 0,rpm
